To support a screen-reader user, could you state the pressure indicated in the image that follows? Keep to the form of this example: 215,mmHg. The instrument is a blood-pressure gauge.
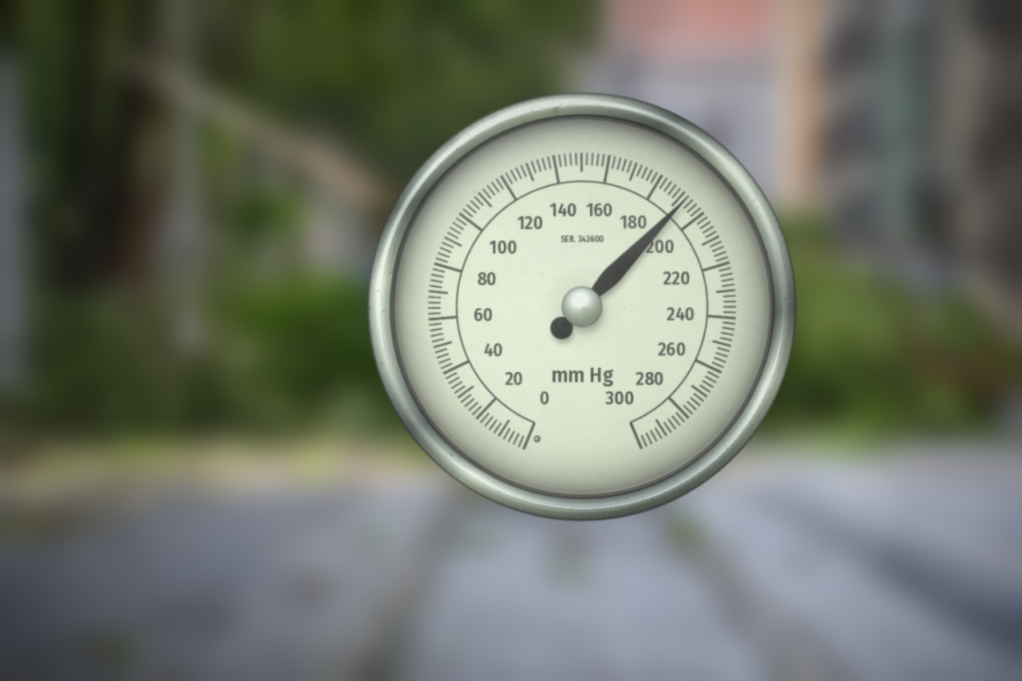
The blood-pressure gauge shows 192,mmHg
